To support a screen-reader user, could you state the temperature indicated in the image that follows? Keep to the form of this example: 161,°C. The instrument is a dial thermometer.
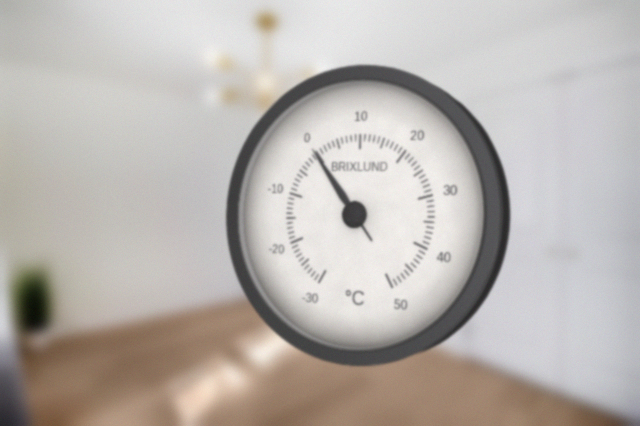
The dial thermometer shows 0,°C
